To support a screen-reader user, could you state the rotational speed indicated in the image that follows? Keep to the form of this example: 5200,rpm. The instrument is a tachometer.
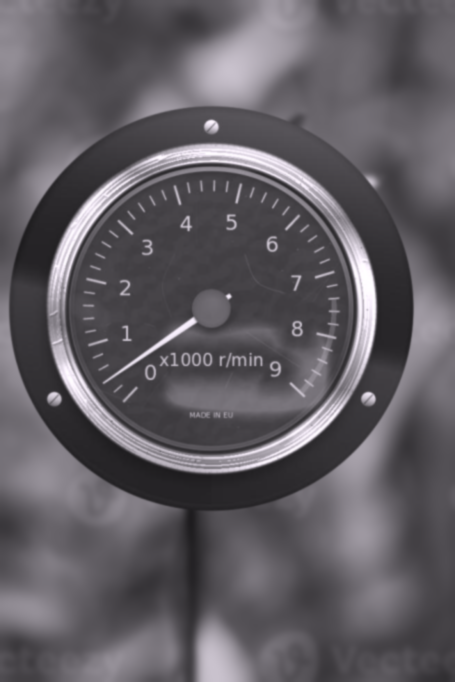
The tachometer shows 400,rpm
